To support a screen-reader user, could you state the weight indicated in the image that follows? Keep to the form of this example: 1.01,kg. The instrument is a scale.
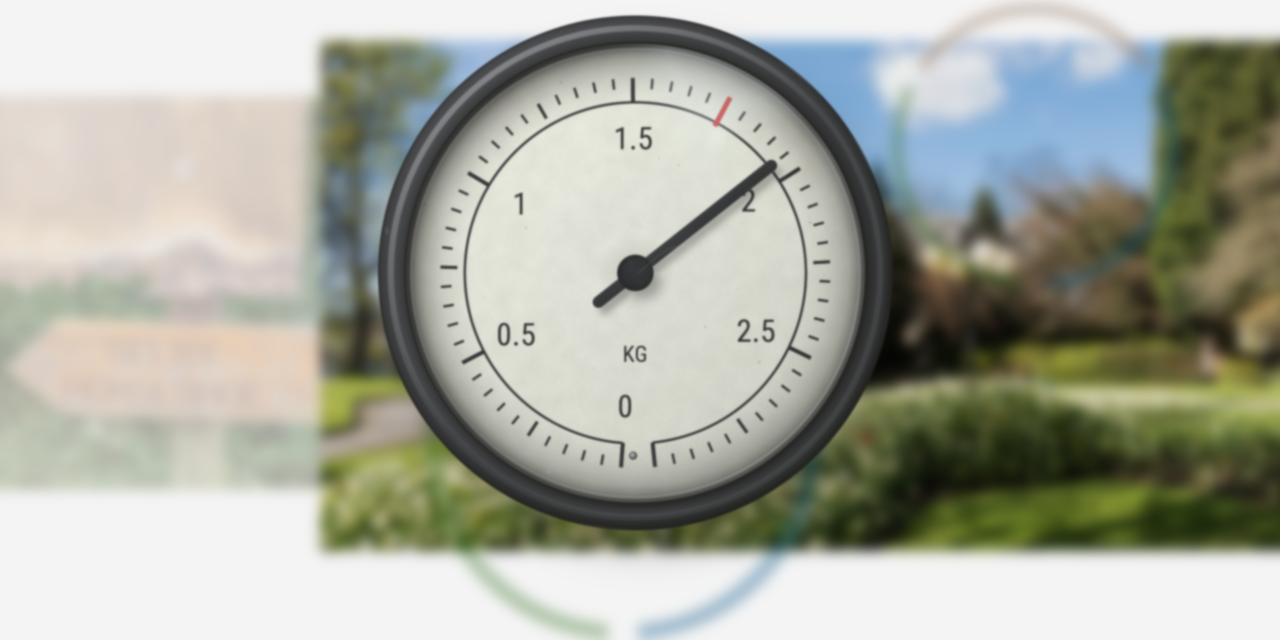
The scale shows 1.95,kg
